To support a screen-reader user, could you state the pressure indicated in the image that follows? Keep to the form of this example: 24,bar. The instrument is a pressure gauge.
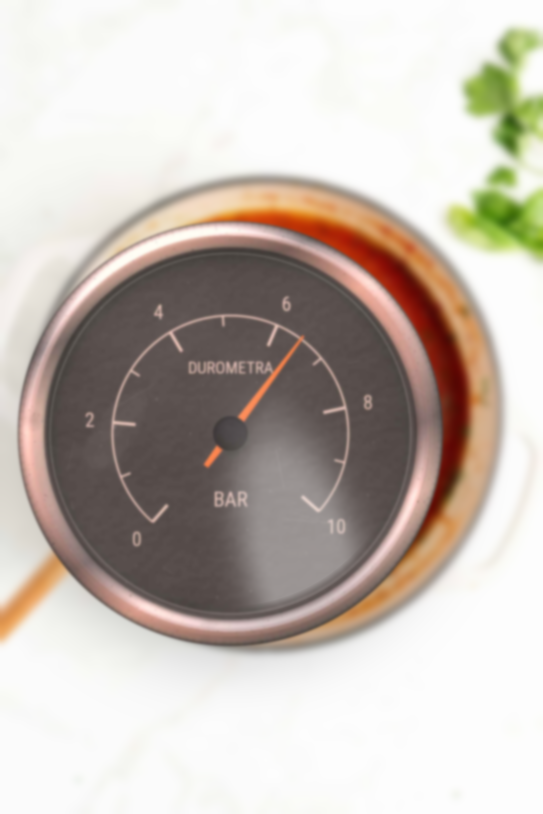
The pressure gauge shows 6.5,bar
